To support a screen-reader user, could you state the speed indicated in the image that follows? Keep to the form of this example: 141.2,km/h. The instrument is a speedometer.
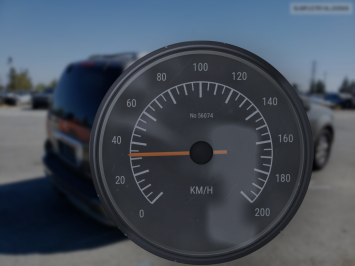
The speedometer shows 32.5,km/h
